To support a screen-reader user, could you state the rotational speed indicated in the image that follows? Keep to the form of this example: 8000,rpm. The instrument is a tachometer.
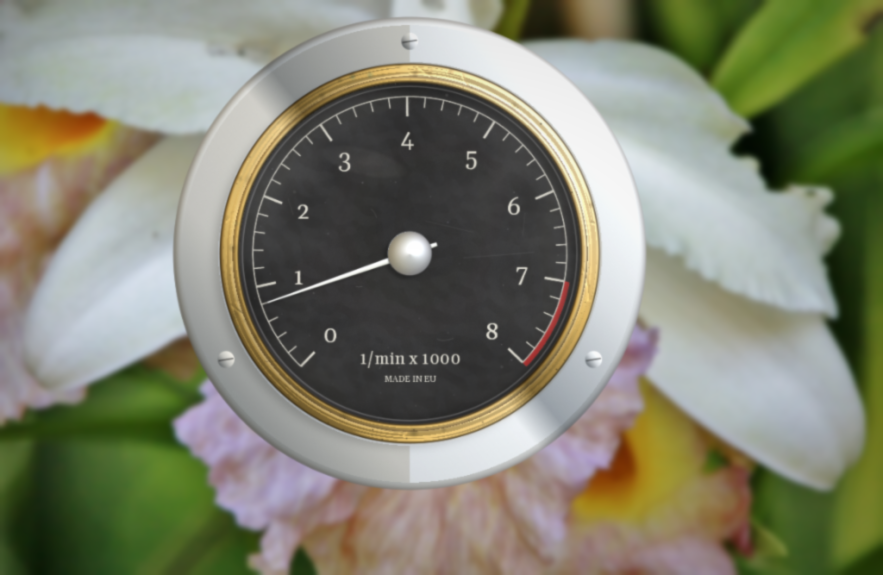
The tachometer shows 800,rpm
